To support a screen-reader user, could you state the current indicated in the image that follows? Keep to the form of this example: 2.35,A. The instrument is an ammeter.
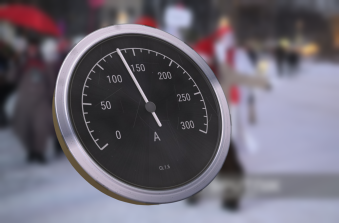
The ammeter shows 130,A
